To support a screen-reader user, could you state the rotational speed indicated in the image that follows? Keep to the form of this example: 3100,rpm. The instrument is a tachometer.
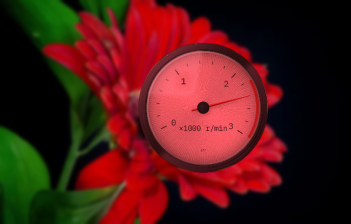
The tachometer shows 2400,rpm
